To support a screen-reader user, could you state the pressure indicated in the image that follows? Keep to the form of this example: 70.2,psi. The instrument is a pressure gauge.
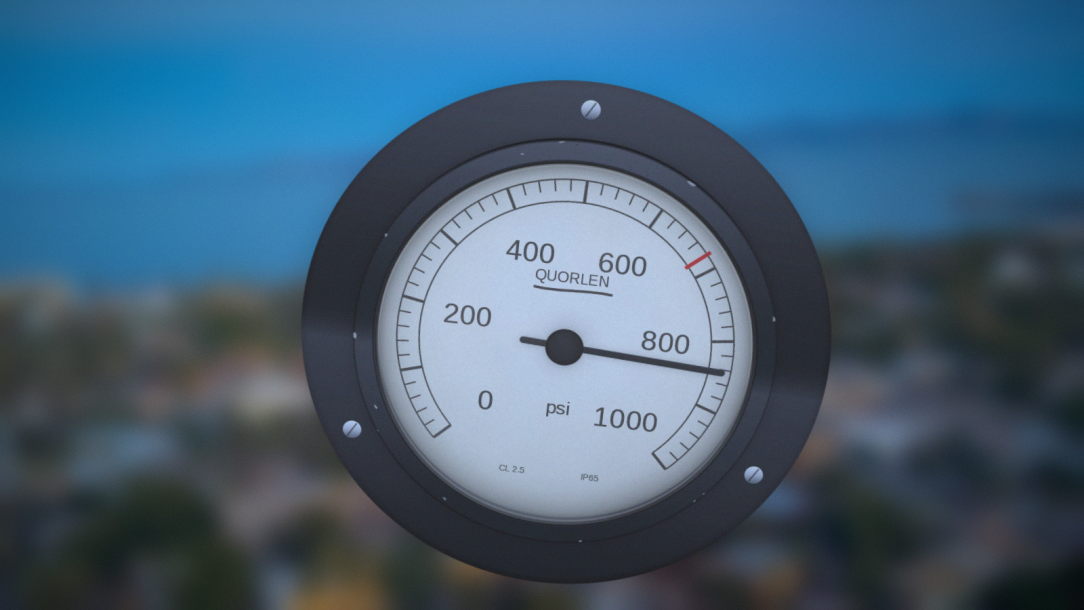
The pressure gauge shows 840,psi
